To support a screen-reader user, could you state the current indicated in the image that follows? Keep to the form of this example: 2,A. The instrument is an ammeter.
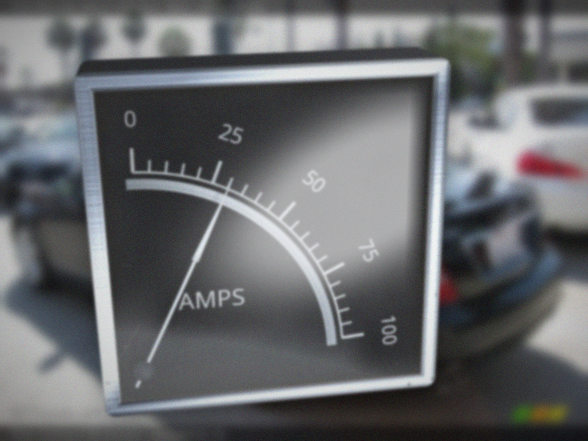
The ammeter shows 30,A
